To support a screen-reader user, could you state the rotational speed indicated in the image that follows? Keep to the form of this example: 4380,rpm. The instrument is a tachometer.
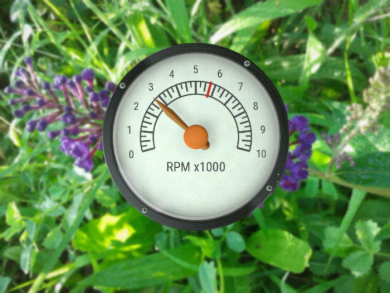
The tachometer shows 2750,rpm
